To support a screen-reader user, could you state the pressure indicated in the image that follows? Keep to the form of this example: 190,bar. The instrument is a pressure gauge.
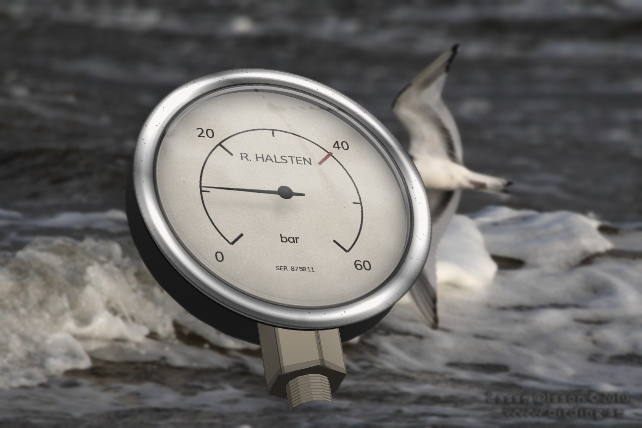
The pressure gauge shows 10,bar
